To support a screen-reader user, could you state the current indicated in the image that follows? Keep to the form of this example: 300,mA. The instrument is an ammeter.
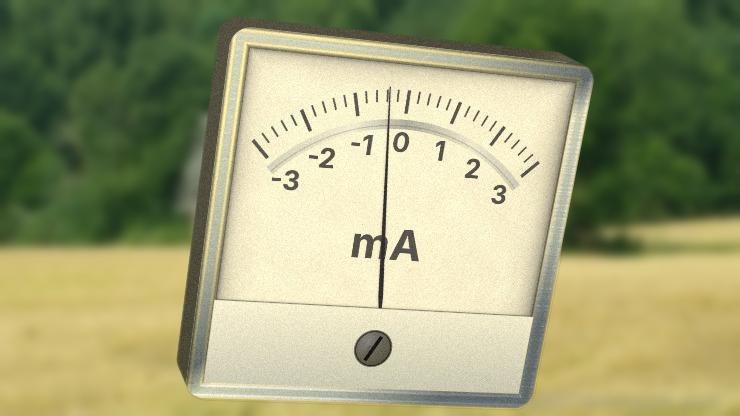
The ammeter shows -0.4,mA
